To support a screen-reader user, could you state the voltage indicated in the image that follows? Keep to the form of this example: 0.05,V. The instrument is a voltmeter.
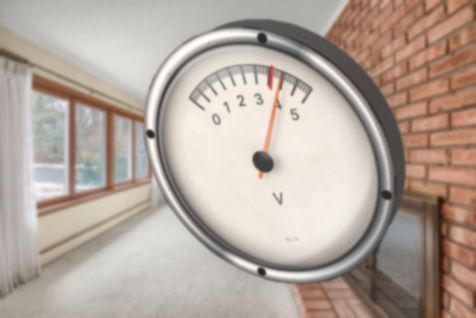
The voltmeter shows 4,V
